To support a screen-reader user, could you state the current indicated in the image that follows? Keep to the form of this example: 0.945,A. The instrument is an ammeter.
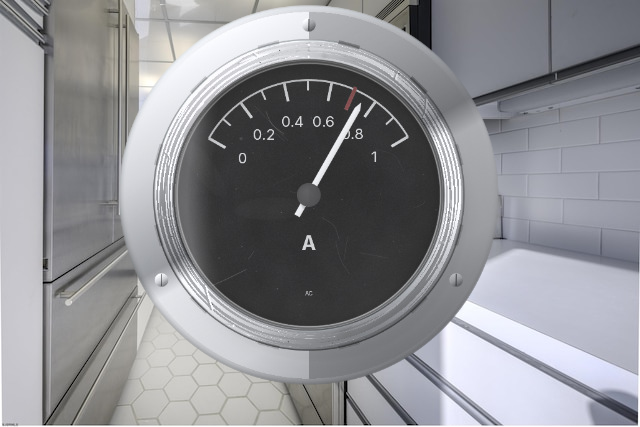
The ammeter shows 0.75,A
